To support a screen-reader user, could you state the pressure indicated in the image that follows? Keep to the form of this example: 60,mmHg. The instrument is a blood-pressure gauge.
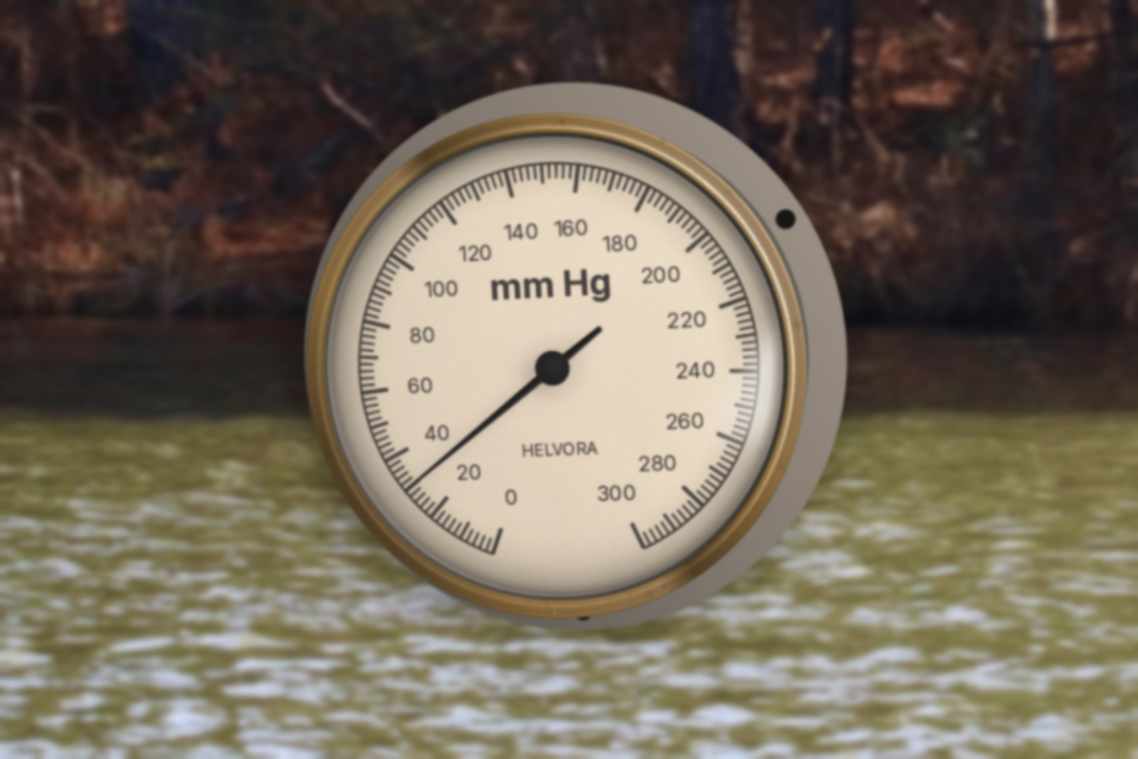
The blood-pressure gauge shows 30,mmHg
